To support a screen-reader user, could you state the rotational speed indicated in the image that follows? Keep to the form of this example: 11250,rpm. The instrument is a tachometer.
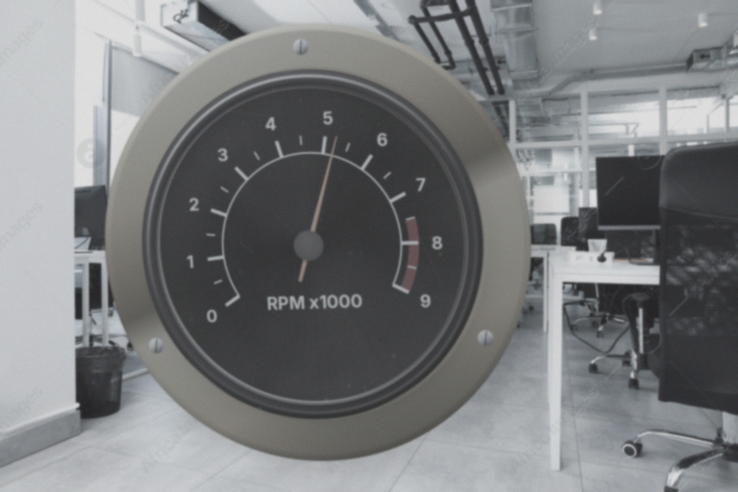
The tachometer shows 5250,rpm
